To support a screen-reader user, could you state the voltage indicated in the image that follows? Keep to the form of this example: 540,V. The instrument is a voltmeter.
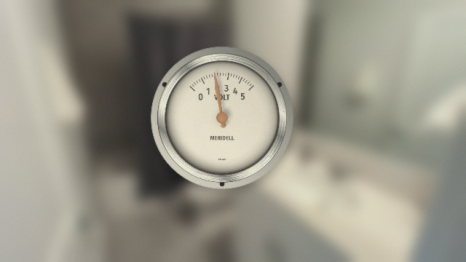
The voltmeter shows 2,V
